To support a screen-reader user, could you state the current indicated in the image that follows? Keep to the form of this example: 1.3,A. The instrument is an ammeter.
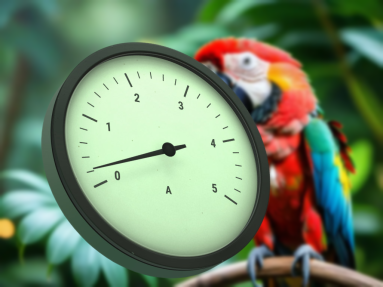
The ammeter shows 0.2,A
